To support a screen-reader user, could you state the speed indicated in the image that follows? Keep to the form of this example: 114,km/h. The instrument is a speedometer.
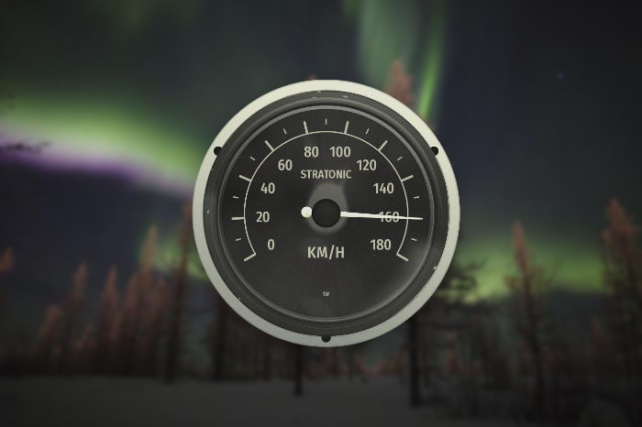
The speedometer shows 160,km/h
